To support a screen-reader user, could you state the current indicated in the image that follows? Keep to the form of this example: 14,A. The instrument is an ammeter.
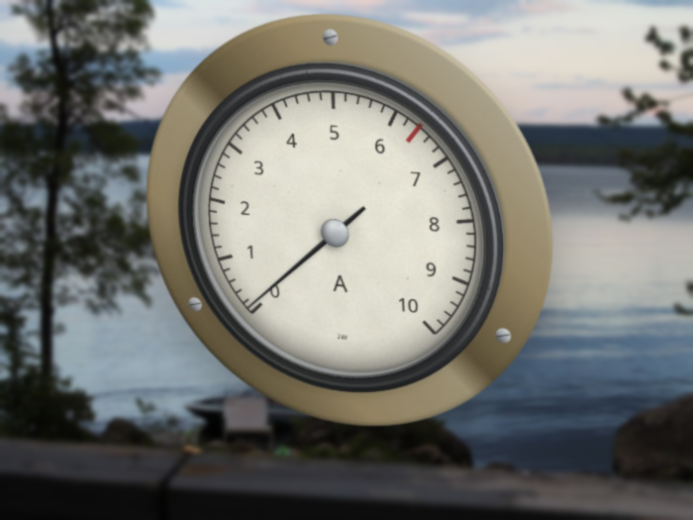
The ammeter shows 0.1,A
